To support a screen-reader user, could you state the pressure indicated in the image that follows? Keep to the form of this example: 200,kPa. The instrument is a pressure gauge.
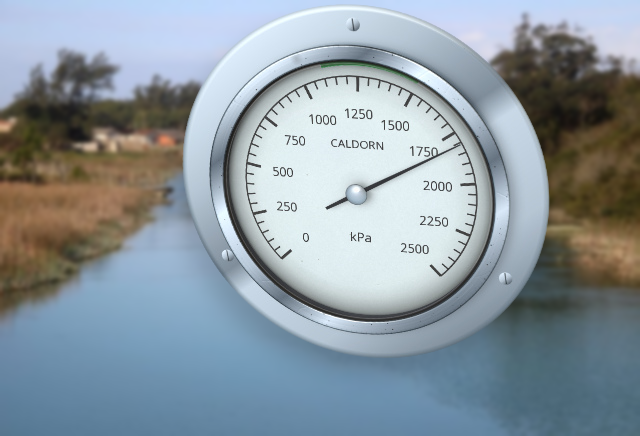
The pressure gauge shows 1800,kPa
